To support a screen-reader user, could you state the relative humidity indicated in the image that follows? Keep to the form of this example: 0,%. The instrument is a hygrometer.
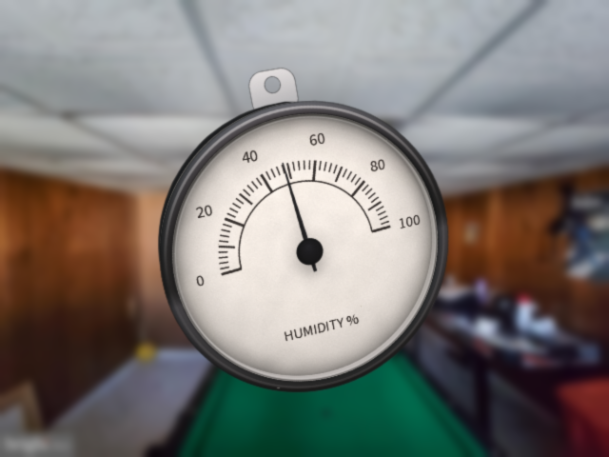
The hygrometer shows 48,%
